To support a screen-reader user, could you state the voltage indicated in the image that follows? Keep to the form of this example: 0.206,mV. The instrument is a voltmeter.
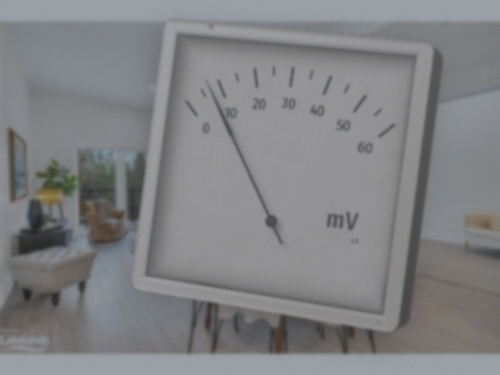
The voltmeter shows 7.5,mV
